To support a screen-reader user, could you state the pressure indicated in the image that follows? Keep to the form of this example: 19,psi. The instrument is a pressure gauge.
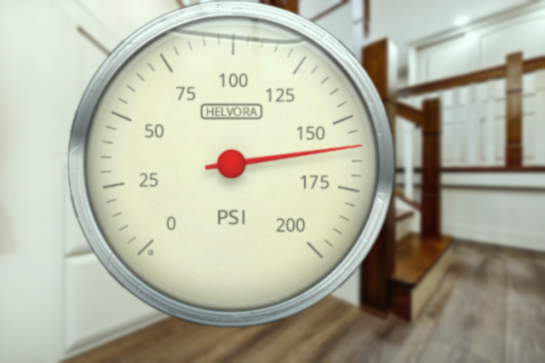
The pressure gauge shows 160,psi
